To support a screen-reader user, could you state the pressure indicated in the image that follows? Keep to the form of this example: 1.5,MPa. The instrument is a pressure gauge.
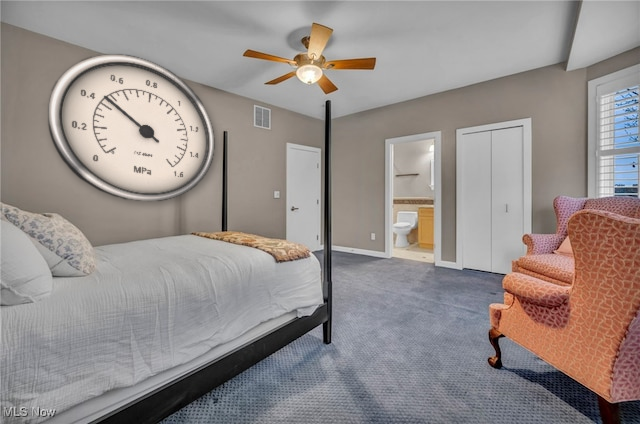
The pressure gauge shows 0.45,MPa
